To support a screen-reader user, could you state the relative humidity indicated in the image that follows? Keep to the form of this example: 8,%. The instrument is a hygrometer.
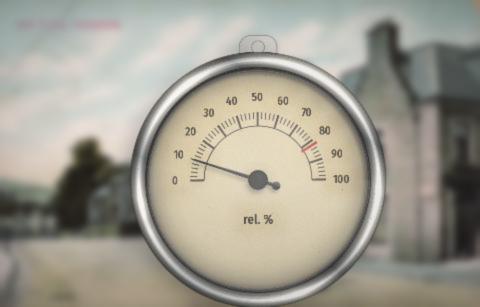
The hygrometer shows 10,%
